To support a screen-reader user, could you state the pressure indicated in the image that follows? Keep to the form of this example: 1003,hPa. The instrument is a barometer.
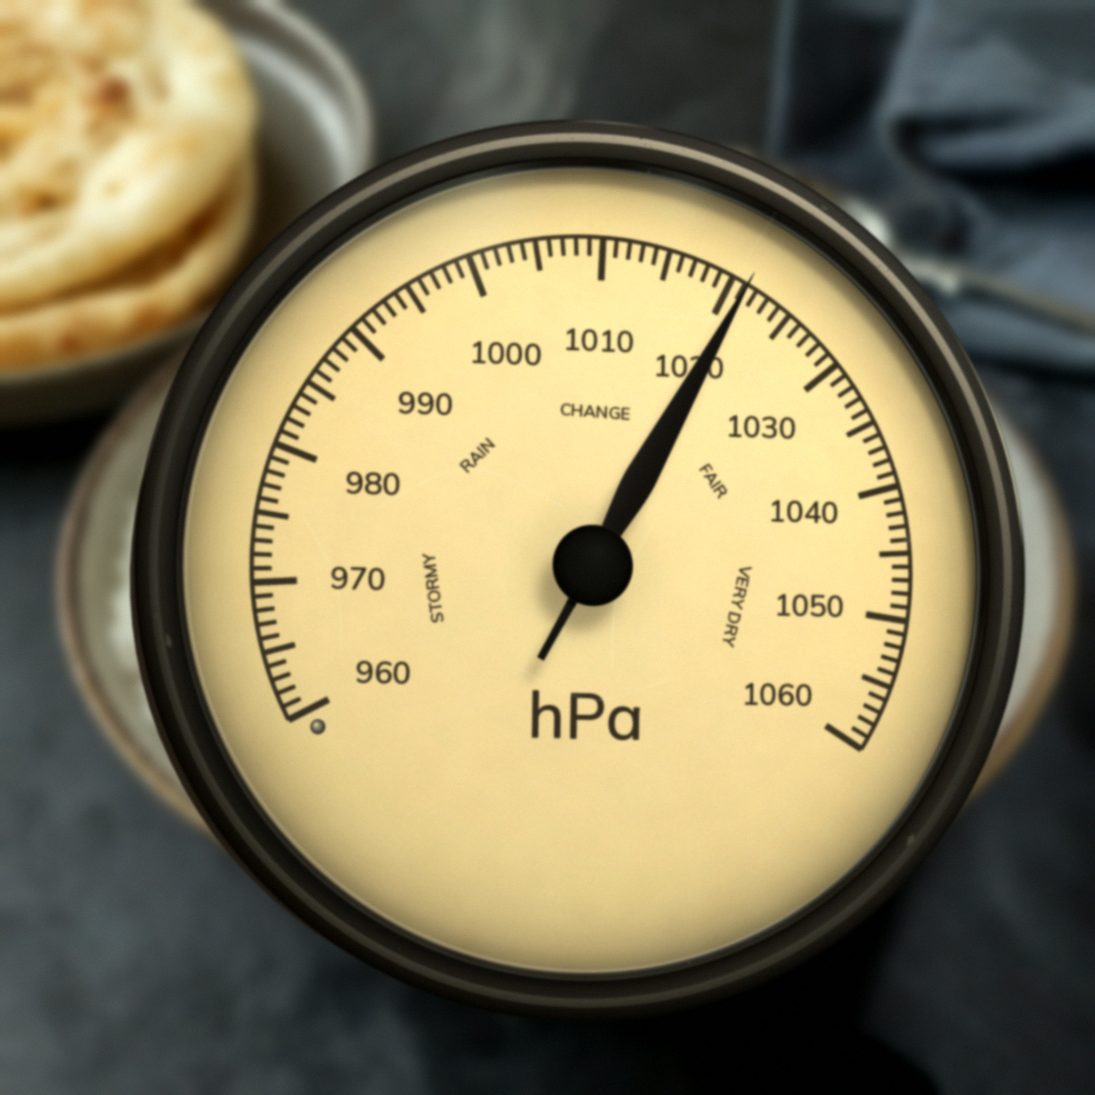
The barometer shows 1021,hPa
